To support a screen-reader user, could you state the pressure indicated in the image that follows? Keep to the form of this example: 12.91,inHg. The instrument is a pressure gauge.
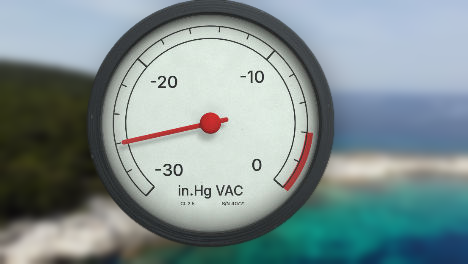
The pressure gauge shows -26,inHg
